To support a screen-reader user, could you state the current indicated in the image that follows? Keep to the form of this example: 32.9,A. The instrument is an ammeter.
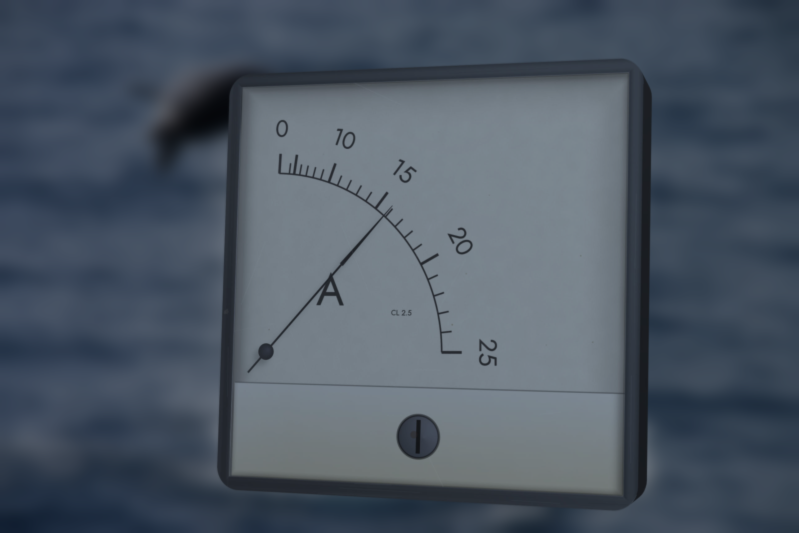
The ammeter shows 16,A
